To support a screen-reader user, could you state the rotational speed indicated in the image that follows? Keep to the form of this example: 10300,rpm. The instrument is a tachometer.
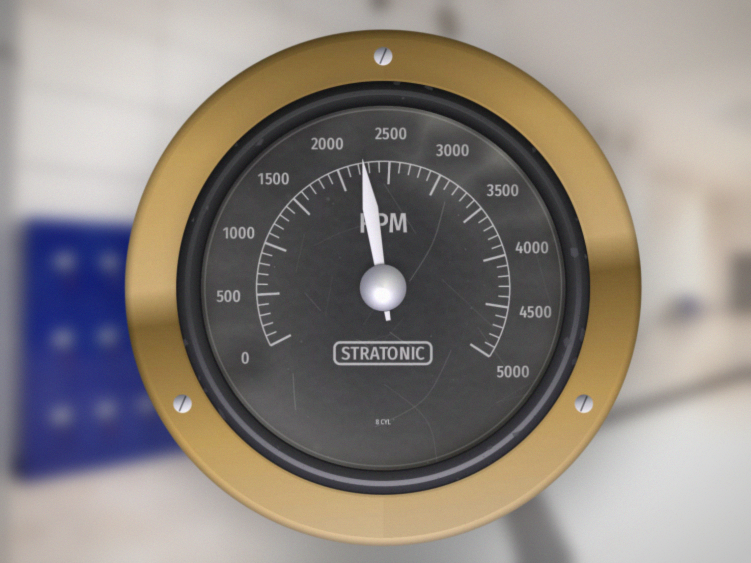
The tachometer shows 2250,rpm
